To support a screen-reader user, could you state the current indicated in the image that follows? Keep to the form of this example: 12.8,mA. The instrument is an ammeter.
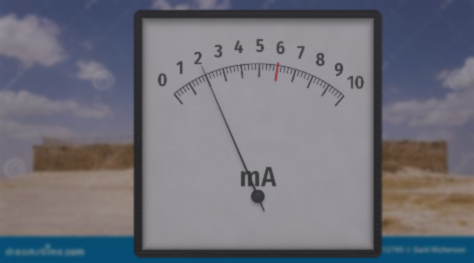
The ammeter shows 2,mA
